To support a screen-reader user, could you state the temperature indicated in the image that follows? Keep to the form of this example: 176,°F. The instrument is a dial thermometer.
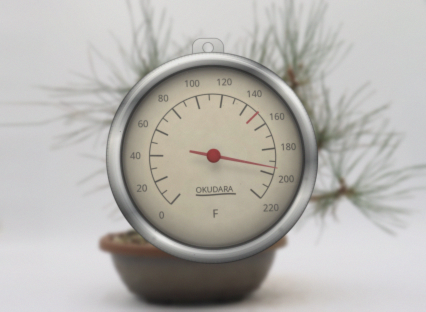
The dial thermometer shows 195,°F
